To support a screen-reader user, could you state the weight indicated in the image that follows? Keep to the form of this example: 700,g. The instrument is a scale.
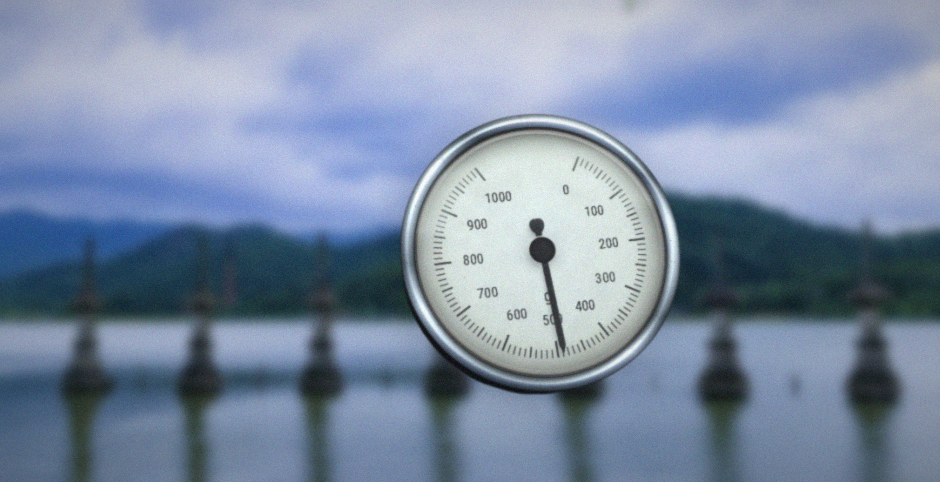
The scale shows 490,g
